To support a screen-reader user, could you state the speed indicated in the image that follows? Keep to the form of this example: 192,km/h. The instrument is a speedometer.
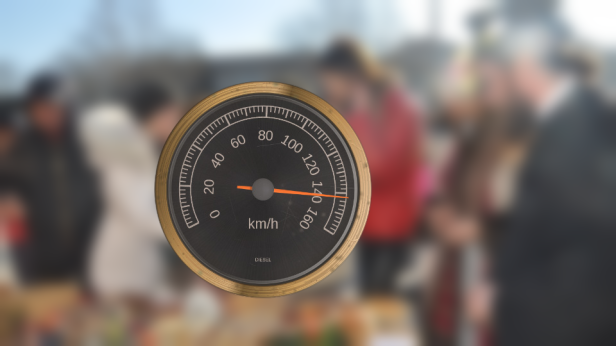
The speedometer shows 142,km/h
